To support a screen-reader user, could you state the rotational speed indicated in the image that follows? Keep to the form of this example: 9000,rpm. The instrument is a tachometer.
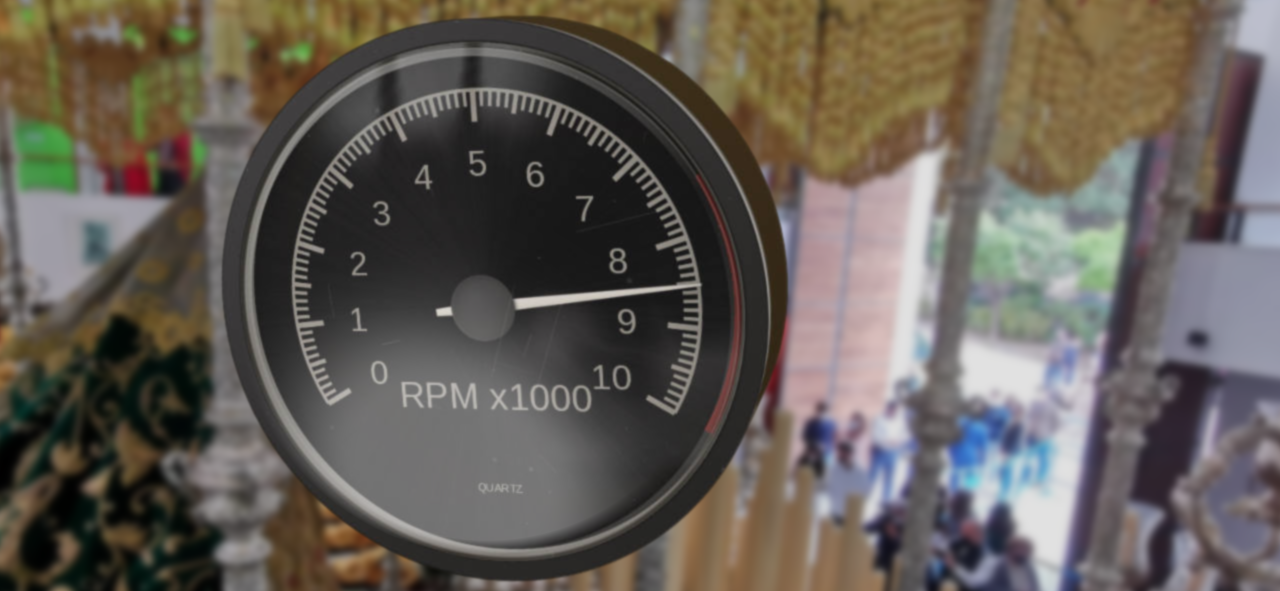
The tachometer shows 8500,rpm
